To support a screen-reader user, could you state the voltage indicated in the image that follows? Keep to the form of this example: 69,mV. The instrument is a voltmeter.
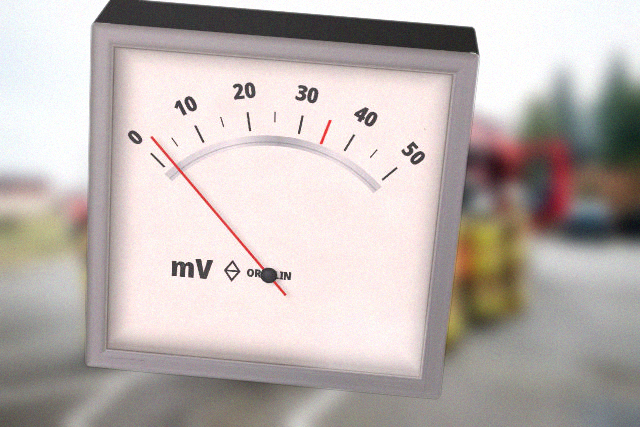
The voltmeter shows 2.5,mV
